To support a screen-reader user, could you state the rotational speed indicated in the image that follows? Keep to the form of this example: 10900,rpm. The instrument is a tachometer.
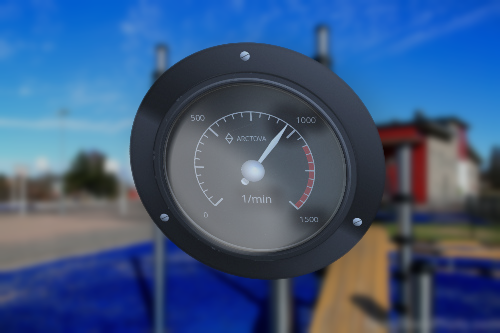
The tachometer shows 950,rpm
